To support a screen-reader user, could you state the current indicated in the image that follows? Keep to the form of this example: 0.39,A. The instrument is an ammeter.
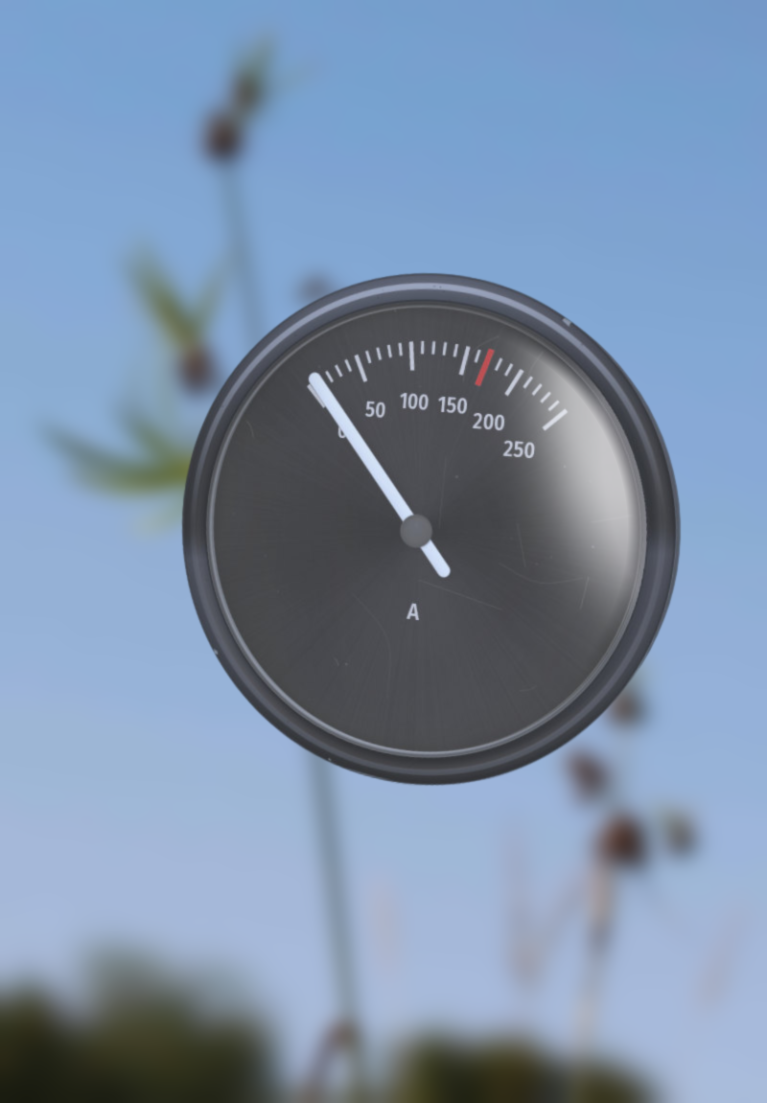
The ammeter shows 10,A
